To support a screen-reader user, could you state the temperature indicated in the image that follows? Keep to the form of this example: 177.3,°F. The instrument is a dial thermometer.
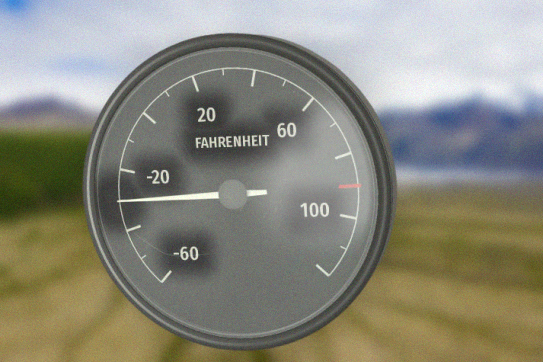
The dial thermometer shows -30,°F
